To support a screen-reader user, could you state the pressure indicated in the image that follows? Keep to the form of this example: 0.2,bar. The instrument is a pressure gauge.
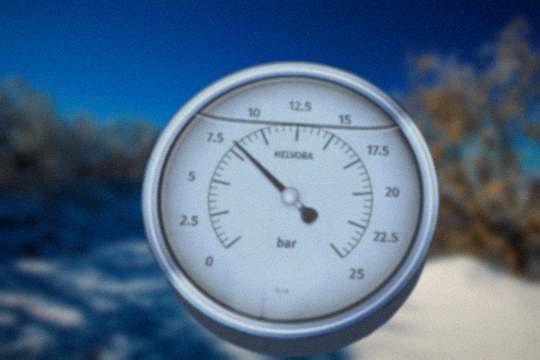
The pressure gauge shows 8,bar
